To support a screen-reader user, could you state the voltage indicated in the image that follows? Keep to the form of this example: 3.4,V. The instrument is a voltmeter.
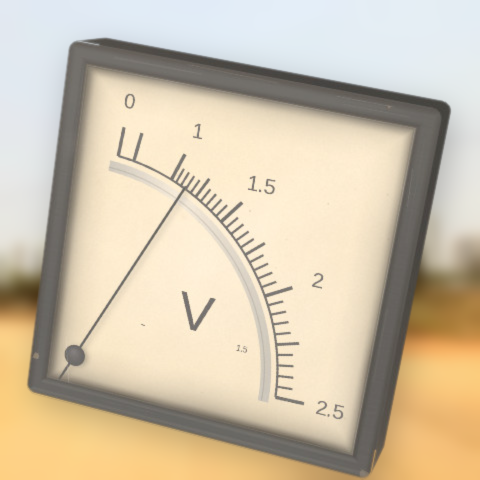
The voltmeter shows 1.15,V
